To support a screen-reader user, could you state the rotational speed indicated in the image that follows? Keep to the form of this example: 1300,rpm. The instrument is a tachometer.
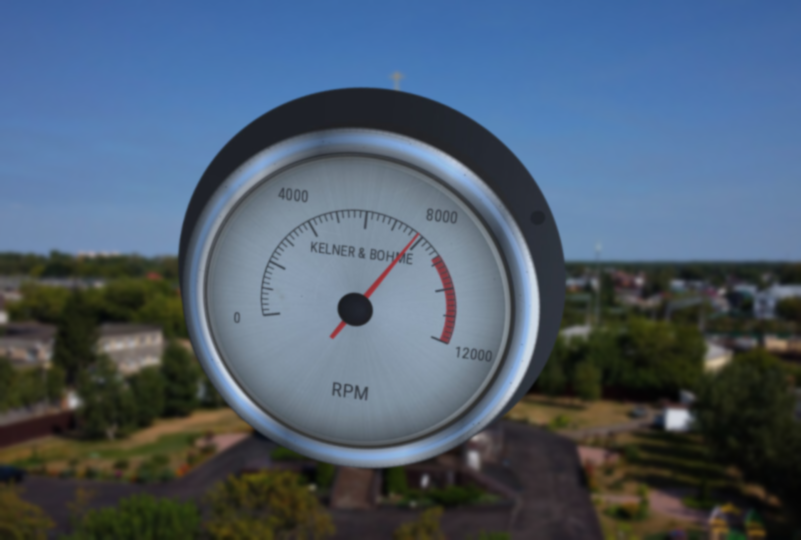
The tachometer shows 7800,rpm
